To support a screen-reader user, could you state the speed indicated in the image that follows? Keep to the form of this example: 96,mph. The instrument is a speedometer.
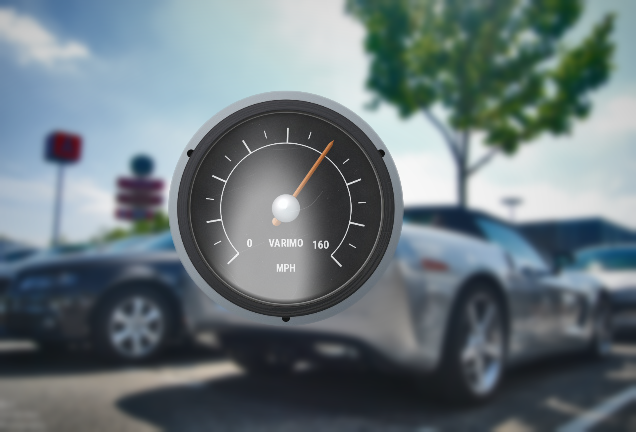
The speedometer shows 100,mph
